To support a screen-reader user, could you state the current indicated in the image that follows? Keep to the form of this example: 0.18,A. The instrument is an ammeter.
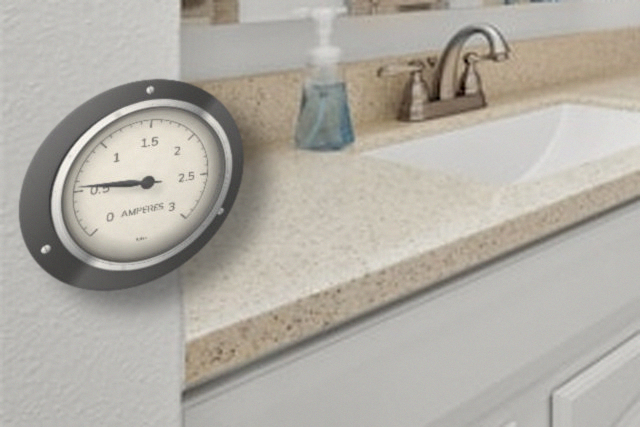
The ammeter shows 0.55,A
